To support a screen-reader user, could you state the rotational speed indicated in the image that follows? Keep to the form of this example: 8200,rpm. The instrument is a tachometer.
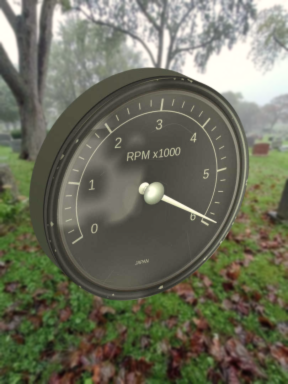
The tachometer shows 5900,rpm
